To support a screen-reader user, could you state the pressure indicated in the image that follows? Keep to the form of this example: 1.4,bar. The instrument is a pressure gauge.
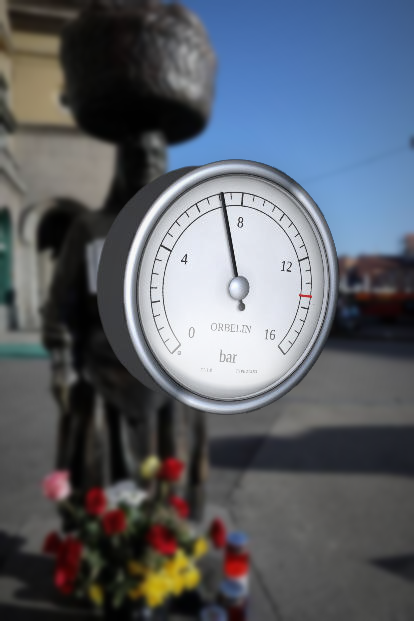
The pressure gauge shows 7,bar
